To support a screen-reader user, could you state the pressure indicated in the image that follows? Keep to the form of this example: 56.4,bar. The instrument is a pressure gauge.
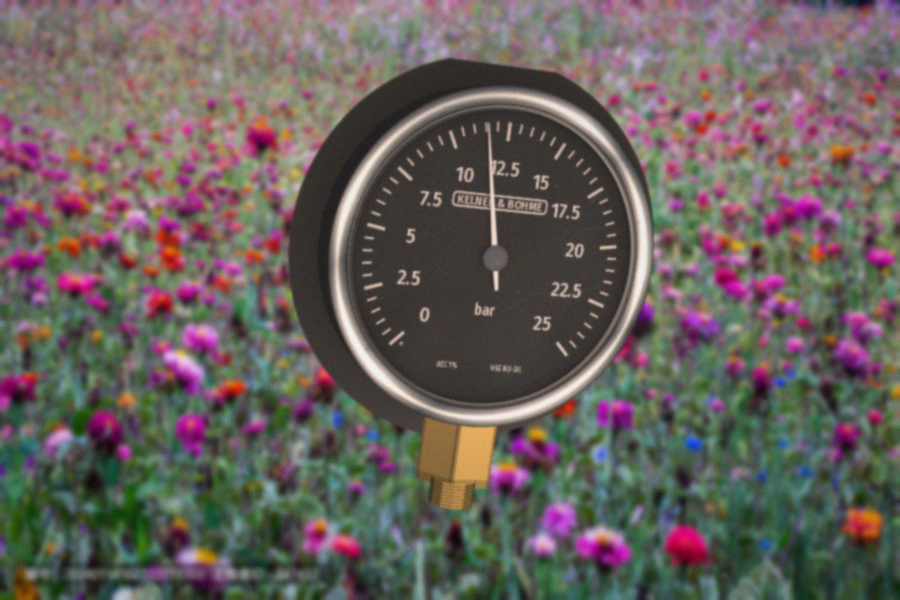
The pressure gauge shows 11.5,bar
